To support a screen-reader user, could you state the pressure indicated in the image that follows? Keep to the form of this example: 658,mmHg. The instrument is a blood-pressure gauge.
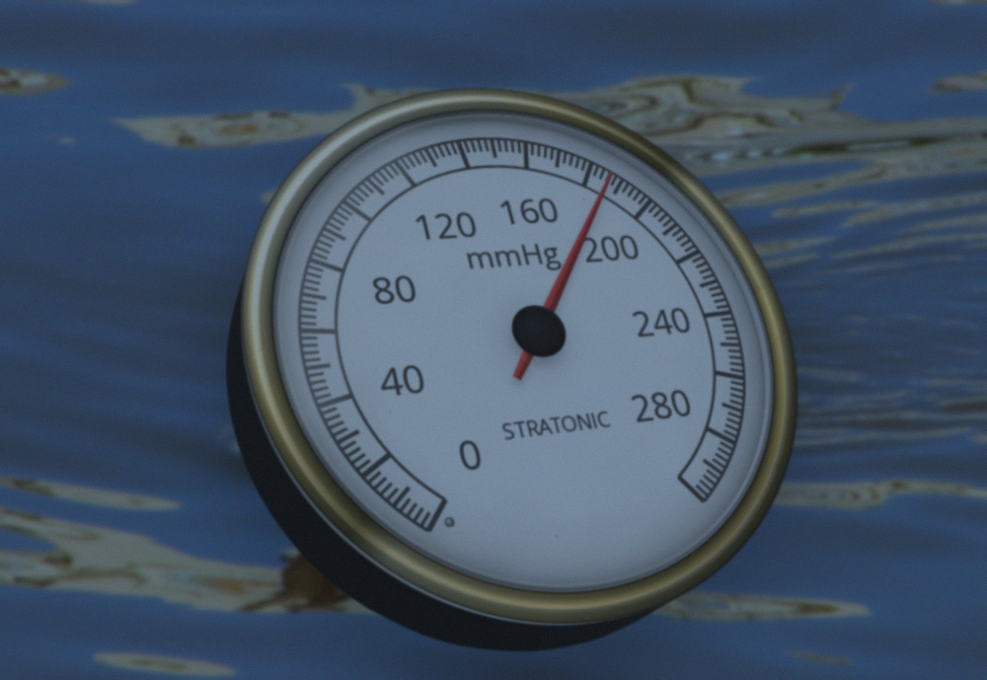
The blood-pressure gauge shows 186,mmHg
